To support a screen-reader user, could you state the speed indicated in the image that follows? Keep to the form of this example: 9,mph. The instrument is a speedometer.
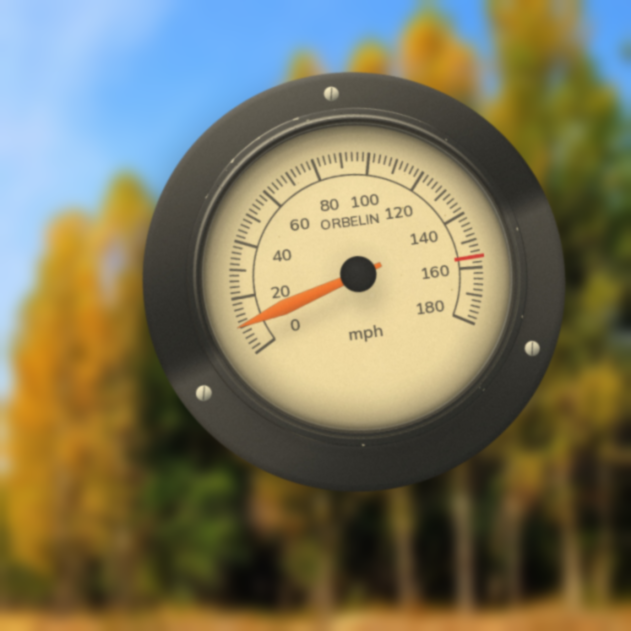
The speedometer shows 10,mph
